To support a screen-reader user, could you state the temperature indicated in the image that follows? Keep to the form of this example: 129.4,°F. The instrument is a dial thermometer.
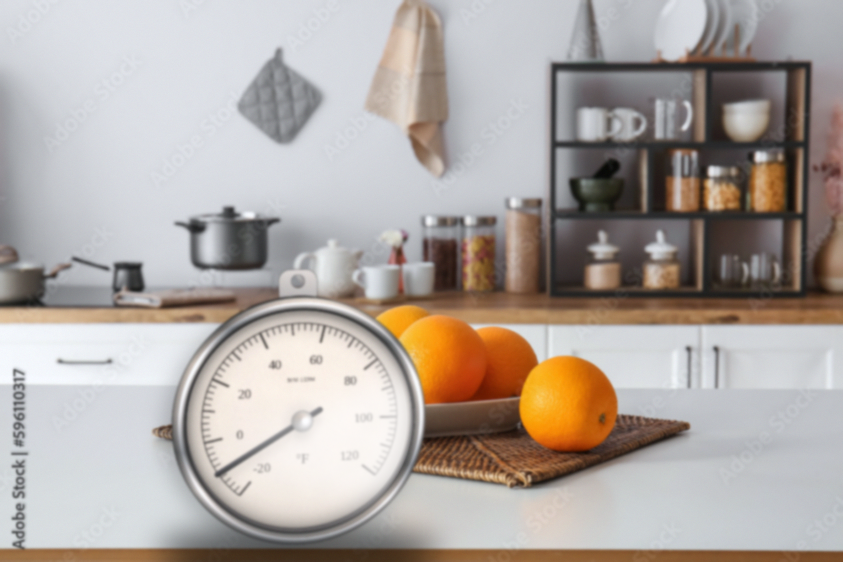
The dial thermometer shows -10,°F
